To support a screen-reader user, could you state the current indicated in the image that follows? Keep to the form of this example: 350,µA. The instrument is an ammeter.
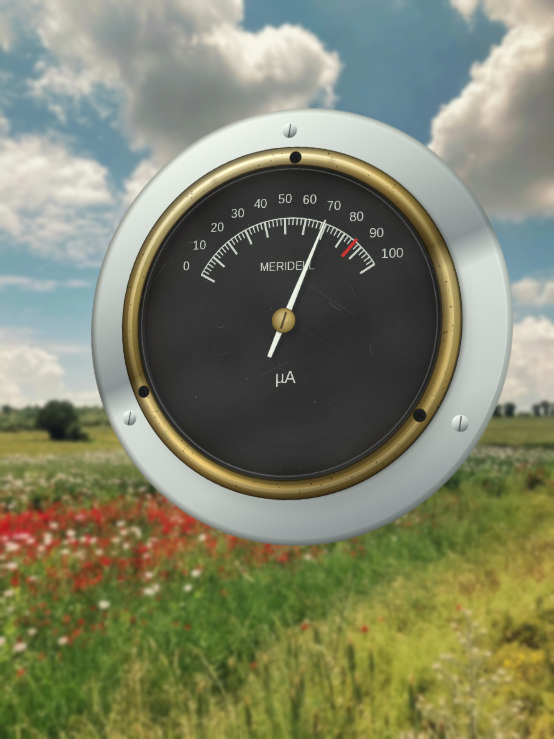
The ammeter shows 70,µA
